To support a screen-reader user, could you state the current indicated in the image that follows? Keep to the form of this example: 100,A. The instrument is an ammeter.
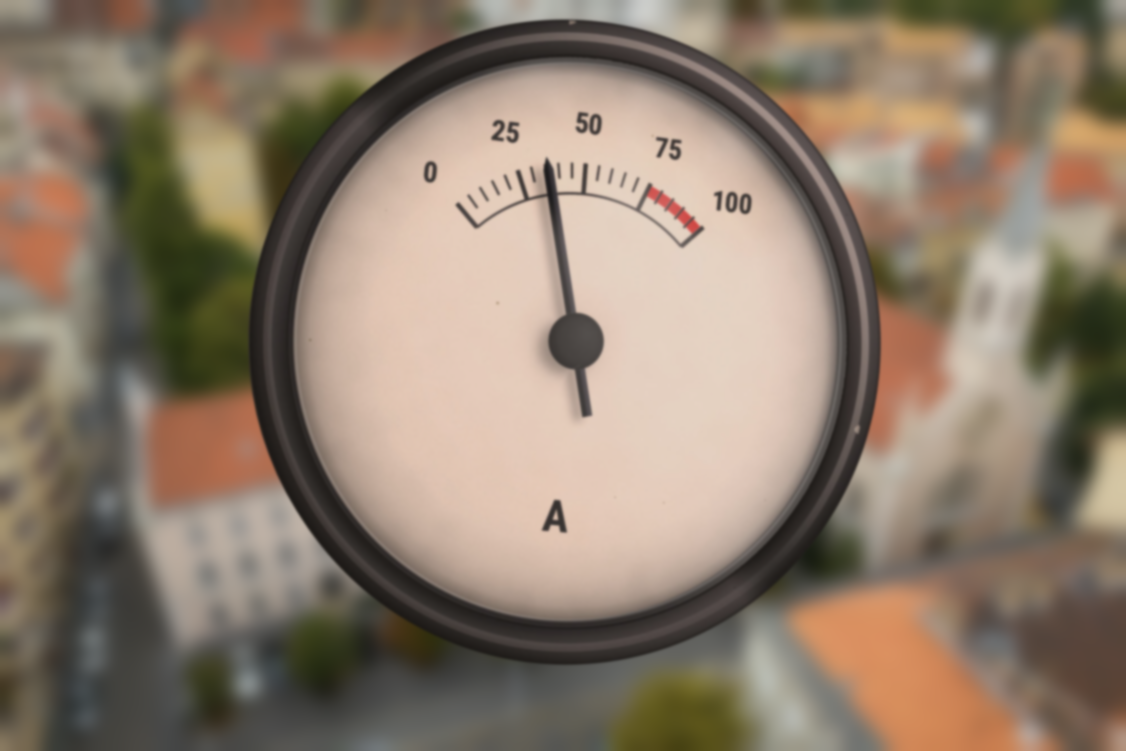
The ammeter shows 35,A
